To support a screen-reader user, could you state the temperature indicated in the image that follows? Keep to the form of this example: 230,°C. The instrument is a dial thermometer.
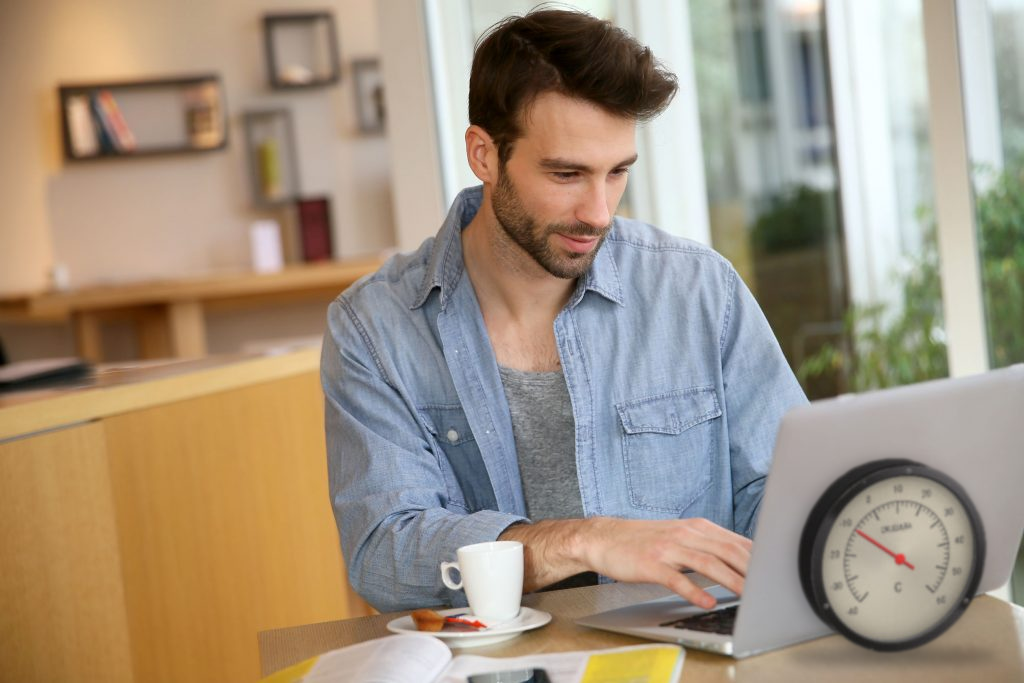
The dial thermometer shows -10,°C
